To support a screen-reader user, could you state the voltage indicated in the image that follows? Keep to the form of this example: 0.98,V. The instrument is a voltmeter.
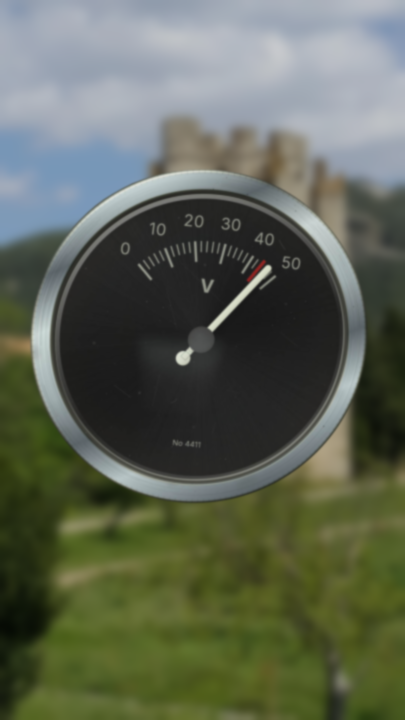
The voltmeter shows 46,V
